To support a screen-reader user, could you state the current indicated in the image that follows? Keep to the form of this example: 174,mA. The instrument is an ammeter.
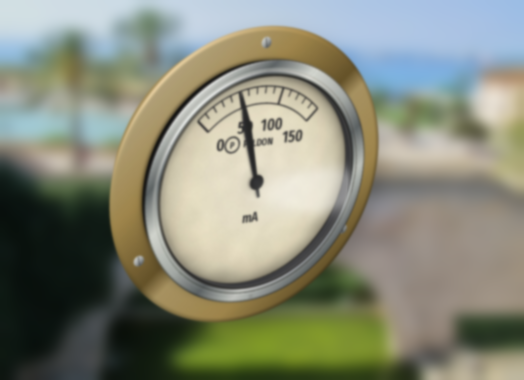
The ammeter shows 50,mA
